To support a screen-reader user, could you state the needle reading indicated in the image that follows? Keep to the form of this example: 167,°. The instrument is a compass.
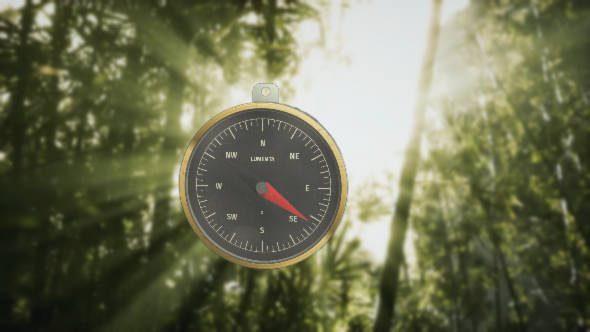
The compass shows 125,°
